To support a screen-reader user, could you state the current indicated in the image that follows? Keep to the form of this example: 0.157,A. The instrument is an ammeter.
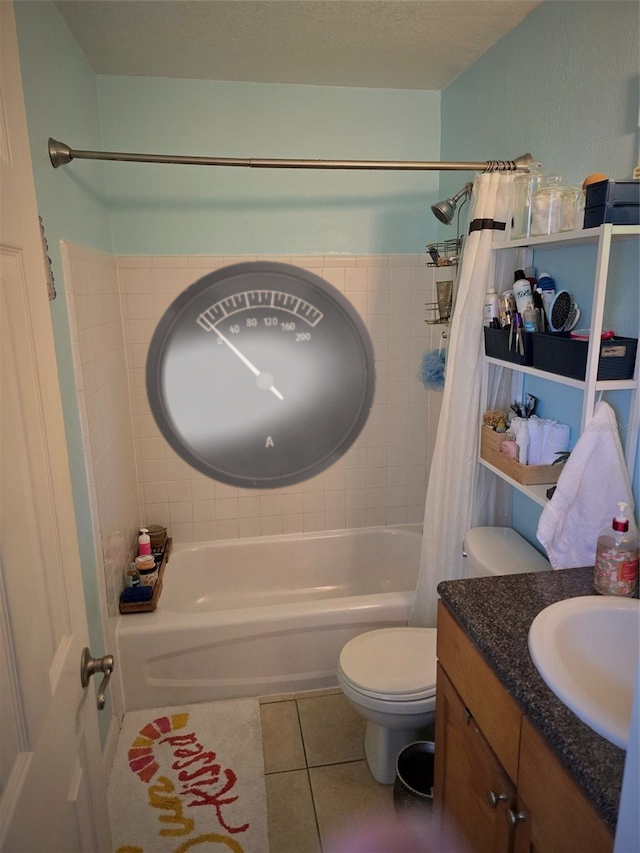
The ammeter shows 10,A
